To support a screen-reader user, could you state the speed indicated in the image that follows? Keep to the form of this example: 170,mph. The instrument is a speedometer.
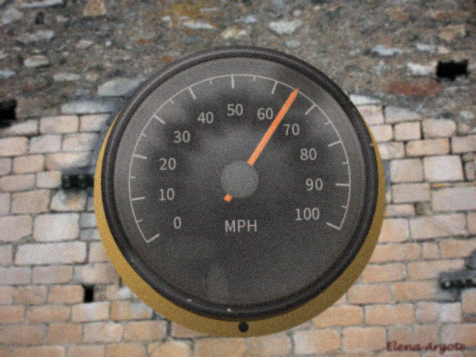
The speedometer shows 65,mph
